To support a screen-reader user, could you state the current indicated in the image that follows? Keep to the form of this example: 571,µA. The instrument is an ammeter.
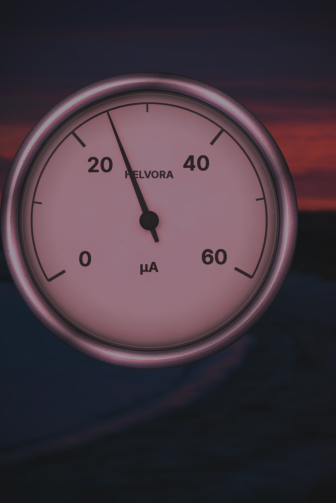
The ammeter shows 25,µA
